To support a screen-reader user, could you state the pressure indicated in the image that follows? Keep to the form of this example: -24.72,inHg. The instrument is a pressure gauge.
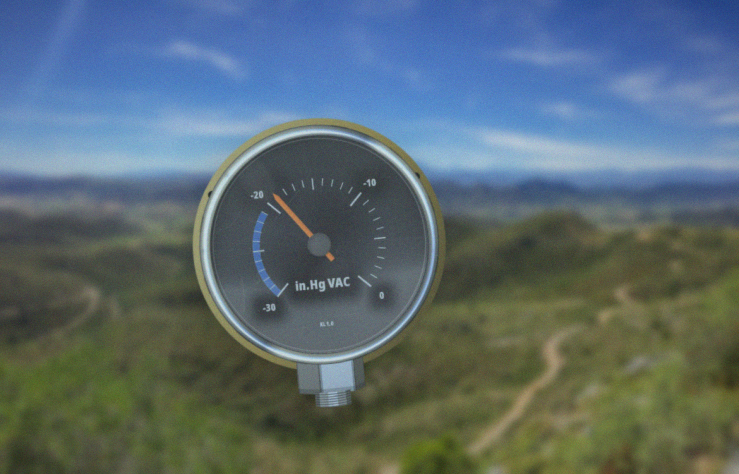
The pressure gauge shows -19,inHg
